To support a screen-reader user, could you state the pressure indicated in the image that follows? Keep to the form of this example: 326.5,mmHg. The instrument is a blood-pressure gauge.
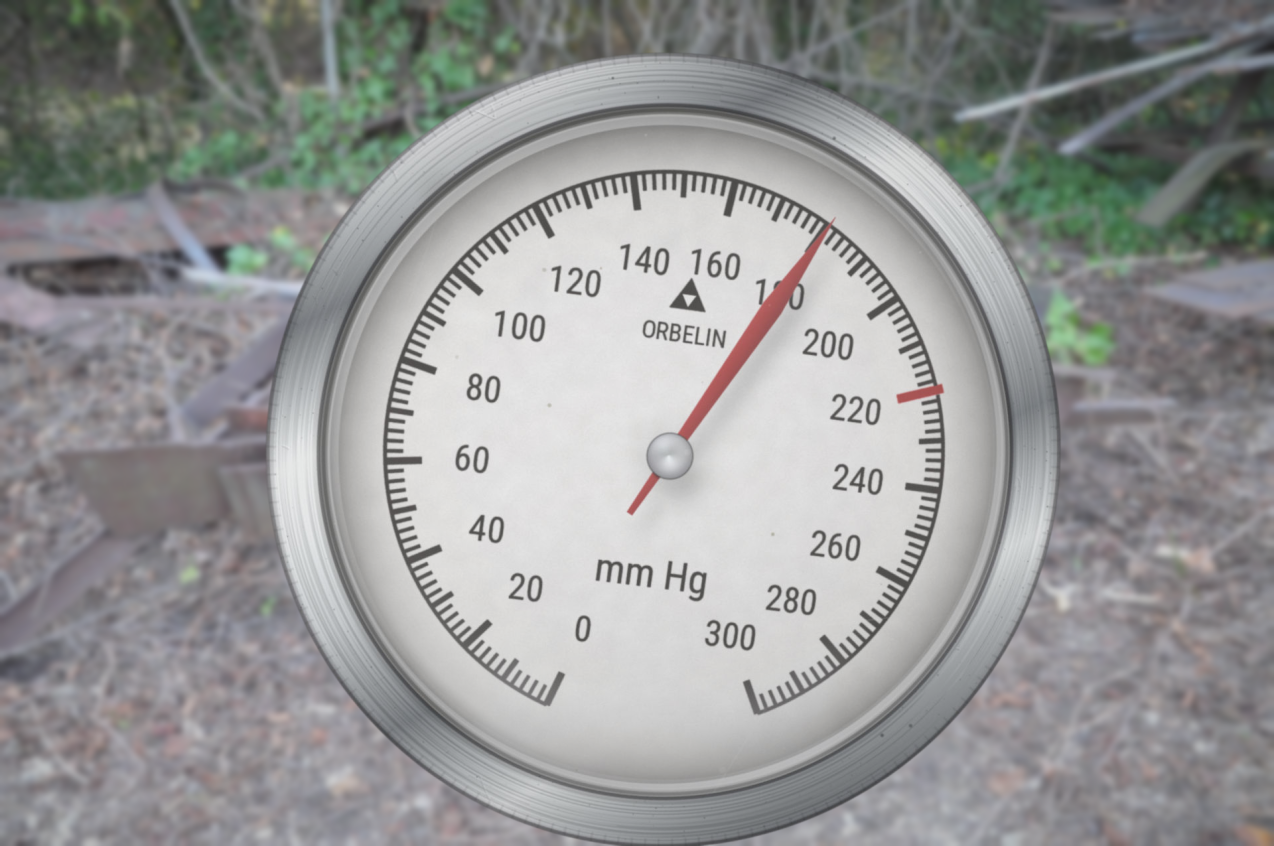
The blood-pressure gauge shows 180,mmHg
